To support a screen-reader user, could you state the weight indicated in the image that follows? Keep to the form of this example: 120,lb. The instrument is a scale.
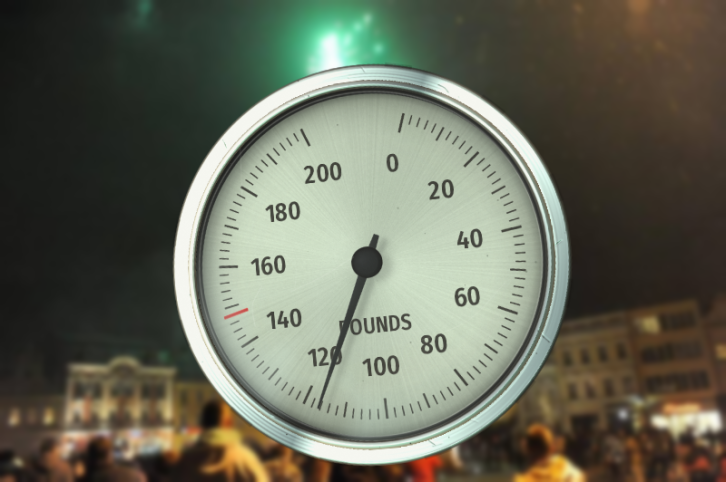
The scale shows 116,lb
